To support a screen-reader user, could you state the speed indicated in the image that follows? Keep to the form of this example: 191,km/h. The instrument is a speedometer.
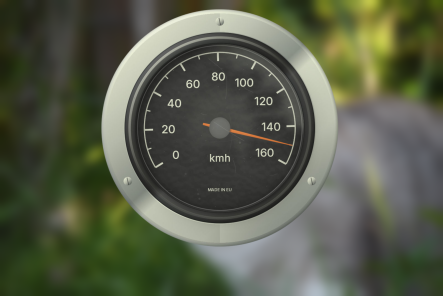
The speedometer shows 150,km/h
